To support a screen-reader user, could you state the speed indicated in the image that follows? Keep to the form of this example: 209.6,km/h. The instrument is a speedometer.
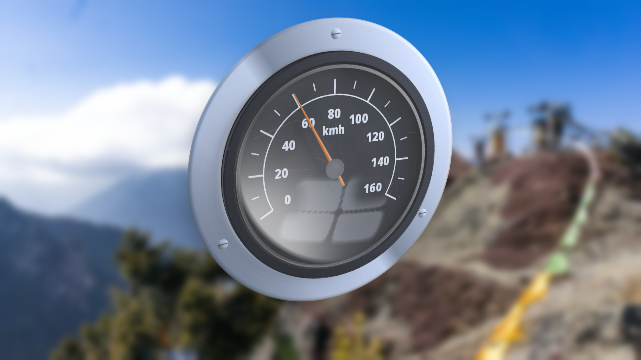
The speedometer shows 60,km/h
